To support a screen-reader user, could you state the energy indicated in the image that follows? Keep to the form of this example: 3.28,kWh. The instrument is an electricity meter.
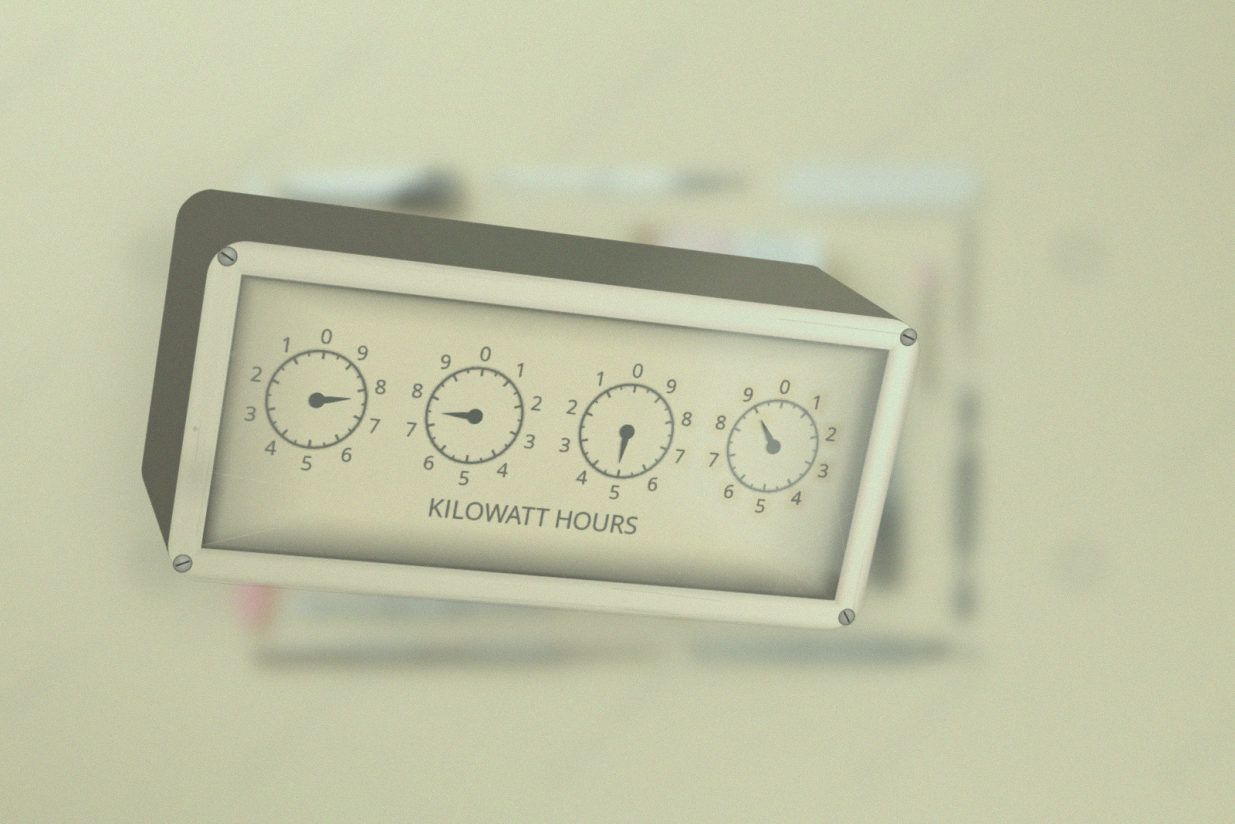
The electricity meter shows 7749,kWh
